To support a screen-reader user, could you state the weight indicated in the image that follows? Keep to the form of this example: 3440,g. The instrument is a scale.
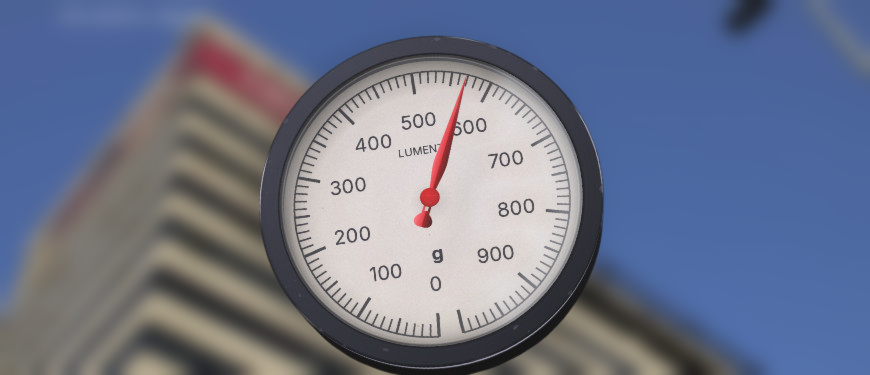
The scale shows 570,g
